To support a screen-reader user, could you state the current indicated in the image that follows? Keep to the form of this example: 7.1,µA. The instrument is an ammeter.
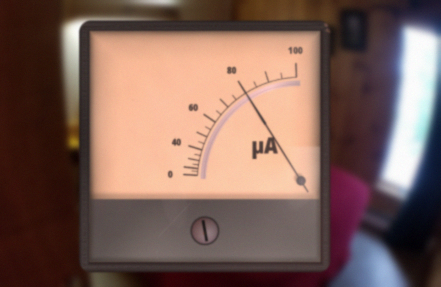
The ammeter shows 80,µA
